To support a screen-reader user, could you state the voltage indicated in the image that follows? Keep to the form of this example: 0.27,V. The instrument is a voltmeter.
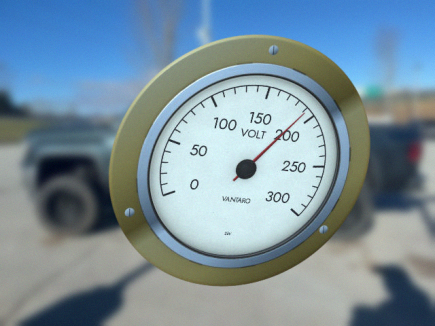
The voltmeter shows 190,V
